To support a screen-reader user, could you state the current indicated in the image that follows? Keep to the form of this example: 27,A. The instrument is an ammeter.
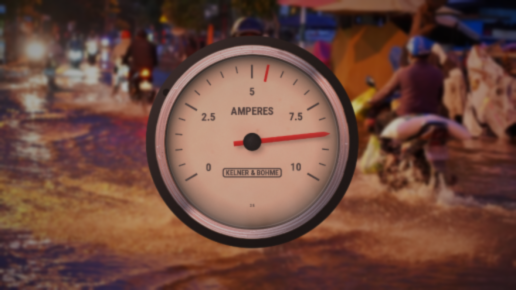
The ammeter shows 8.5,A
